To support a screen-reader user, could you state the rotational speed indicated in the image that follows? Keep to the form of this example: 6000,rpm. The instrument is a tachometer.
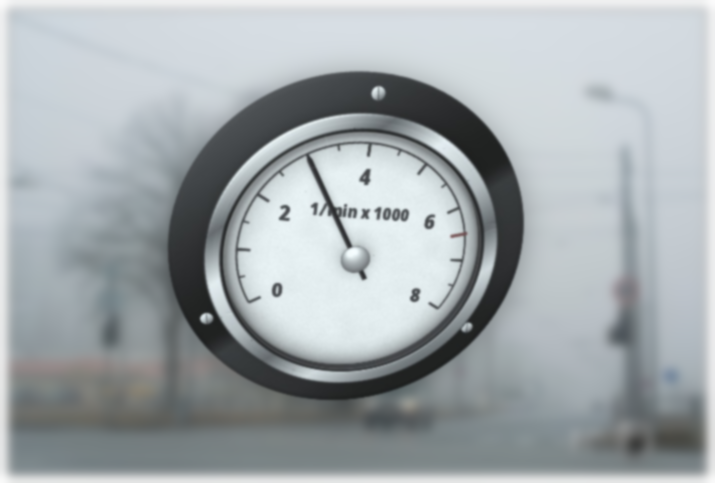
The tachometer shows 3000,rpm
